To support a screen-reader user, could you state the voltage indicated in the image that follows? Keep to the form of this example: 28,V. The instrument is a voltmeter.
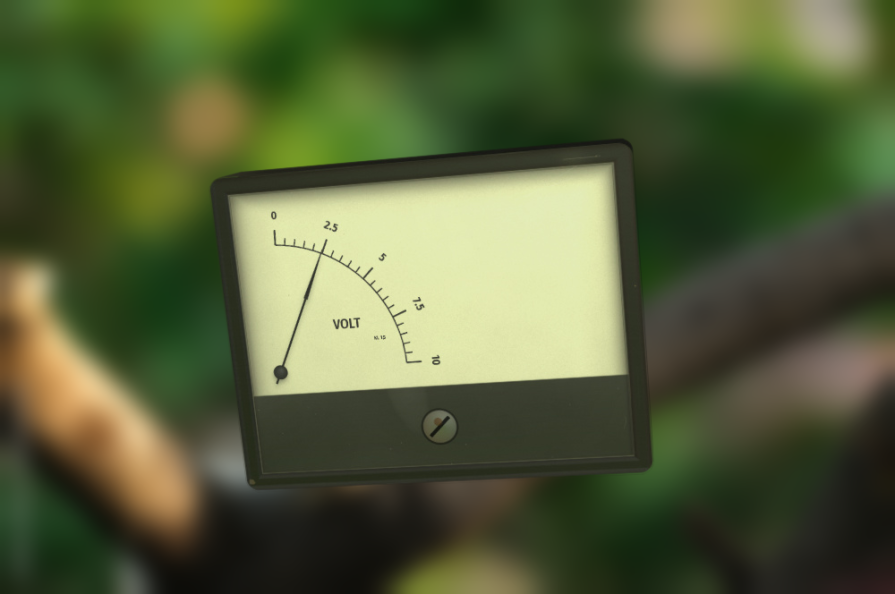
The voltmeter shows 2.5,V
